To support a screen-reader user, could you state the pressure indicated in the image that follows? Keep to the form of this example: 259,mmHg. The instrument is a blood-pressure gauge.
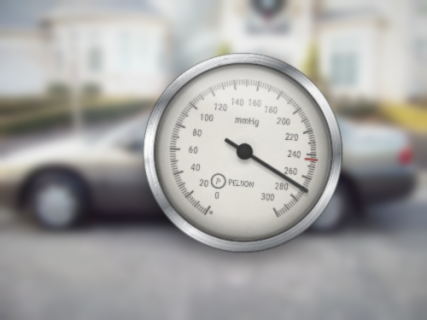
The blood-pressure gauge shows 270,mmHg
